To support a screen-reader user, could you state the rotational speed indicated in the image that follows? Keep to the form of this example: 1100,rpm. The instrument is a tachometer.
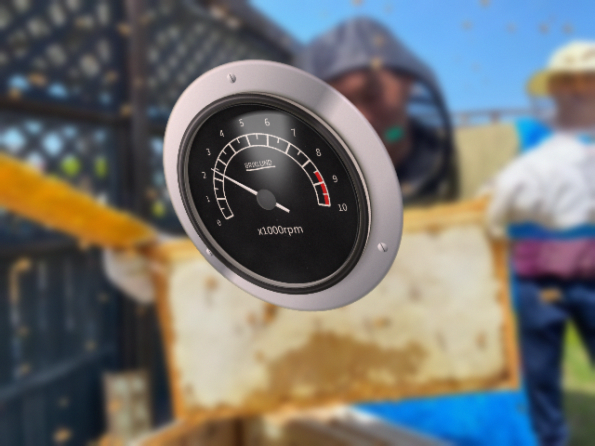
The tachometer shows 2500,rpm
